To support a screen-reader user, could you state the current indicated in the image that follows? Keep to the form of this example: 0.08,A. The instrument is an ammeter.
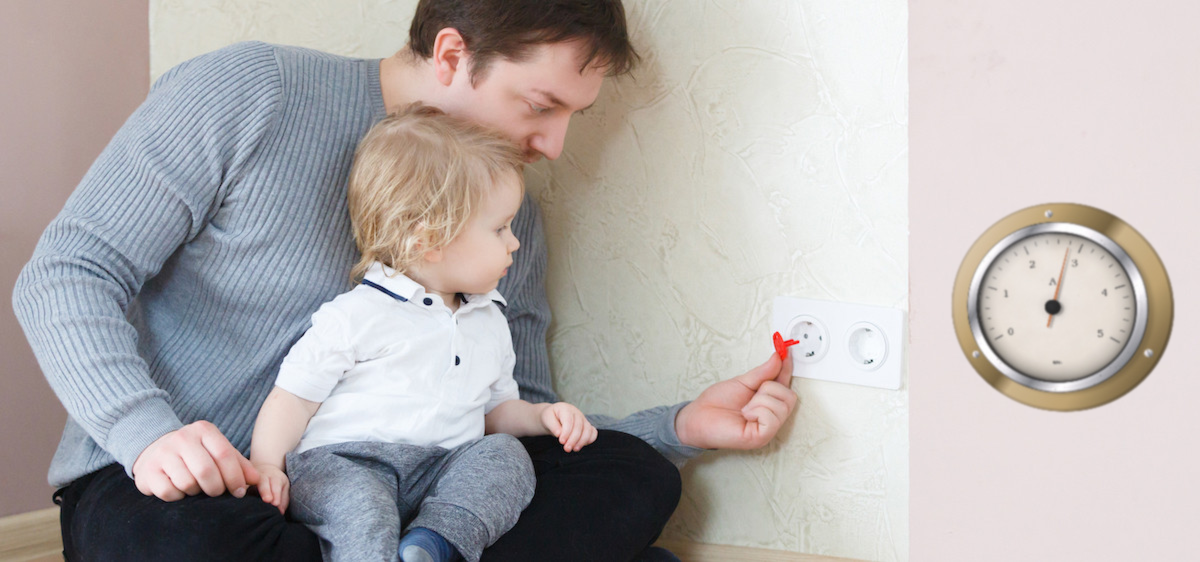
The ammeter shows 2.8,A
